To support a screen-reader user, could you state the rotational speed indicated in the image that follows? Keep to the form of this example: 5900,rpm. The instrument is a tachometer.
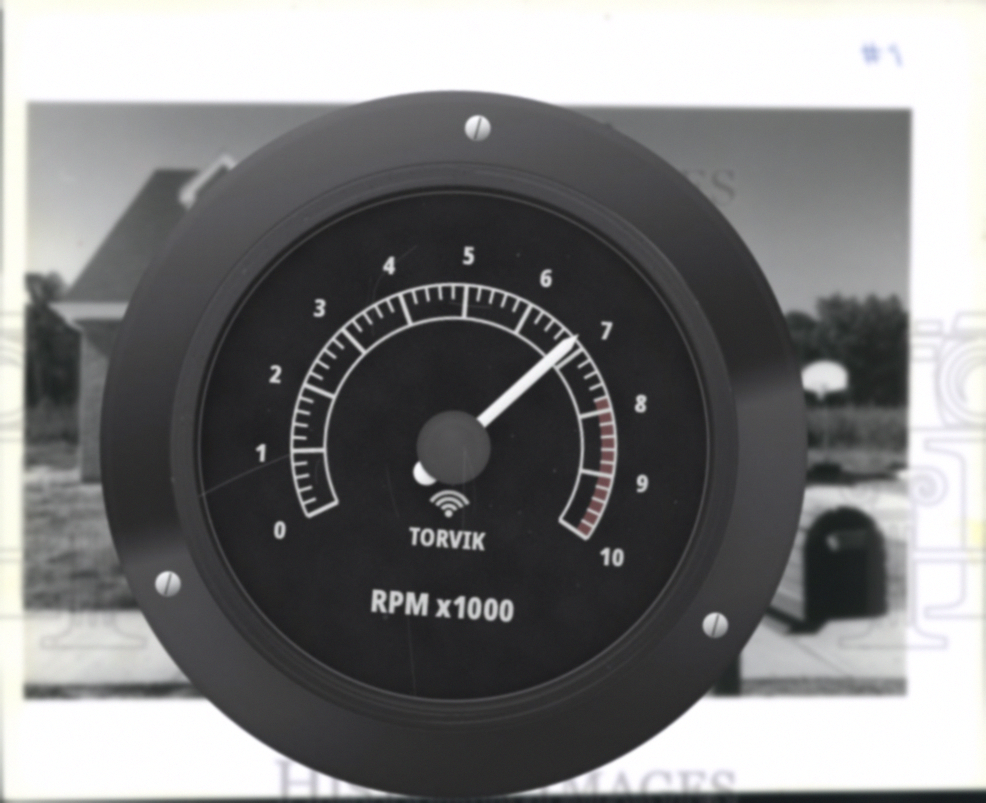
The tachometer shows 6800,rpm
